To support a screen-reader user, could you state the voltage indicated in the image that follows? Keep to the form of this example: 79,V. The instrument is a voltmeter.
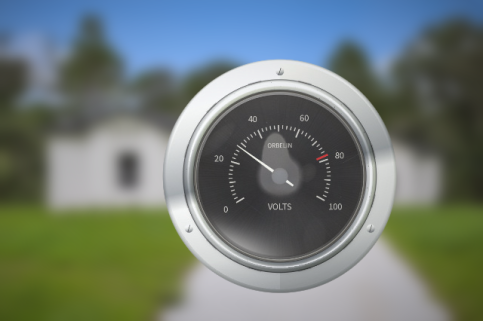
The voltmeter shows 28,V
